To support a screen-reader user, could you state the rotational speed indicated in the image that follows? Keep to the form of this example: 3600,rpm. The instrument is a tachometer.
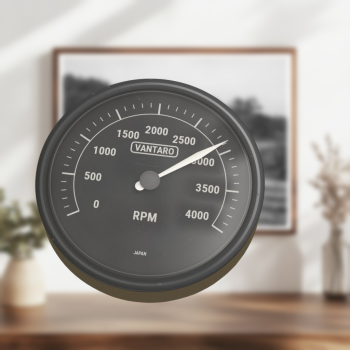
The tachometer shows 2900,rpm
